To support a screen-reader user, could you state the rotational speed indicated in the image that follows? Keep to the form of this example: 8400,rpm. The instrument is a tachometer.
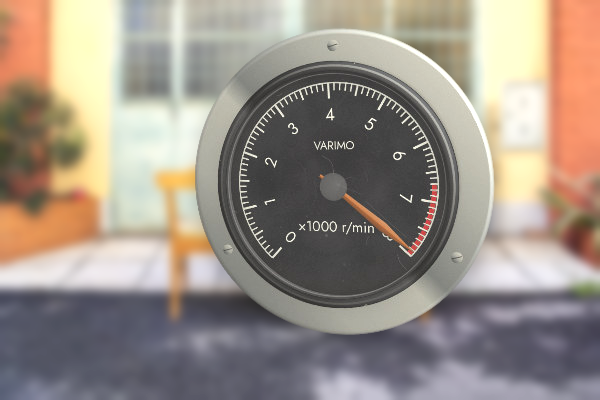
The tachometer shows 7900,rpm
